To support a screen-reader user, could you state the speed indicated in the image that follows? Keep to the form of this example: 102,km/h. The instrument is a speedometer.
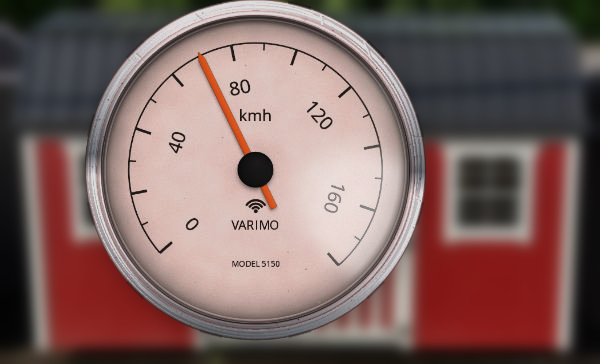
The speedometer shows 70,km/h
